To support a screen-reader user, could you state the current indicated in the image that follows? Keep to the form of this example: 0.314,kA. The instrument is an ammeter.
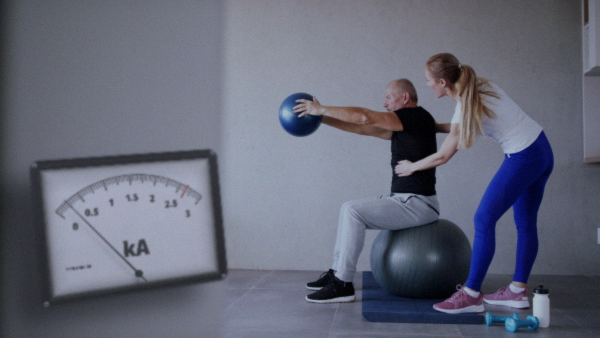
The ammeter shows 0.25,kA
